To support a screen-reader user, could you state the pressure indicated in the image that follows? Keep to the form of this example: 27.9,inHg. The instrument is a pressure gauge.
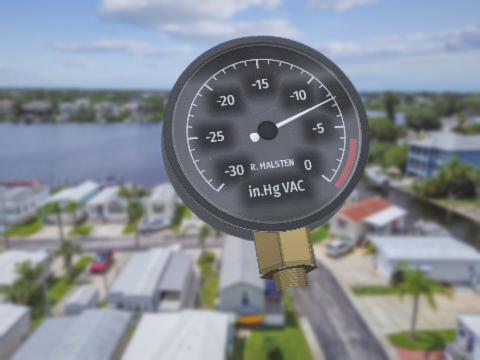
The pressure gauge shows -7.5,inHg
